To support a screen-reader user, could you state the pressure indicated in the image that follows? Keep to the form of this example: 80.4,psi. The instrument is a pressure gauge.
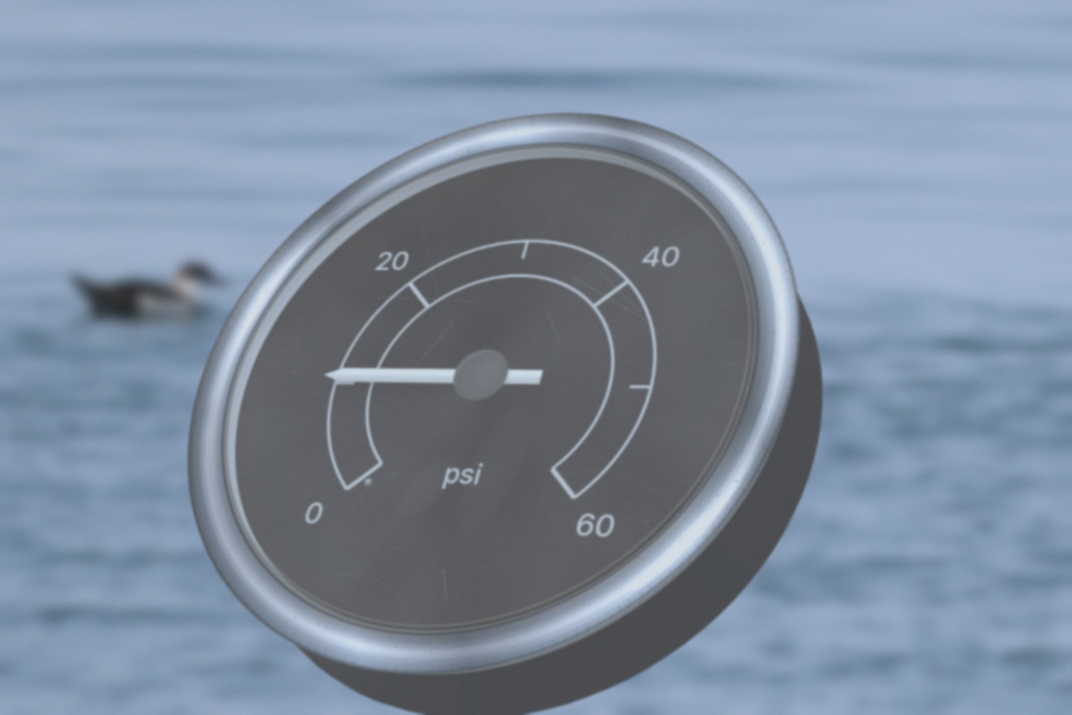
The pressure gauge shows 10,psi
